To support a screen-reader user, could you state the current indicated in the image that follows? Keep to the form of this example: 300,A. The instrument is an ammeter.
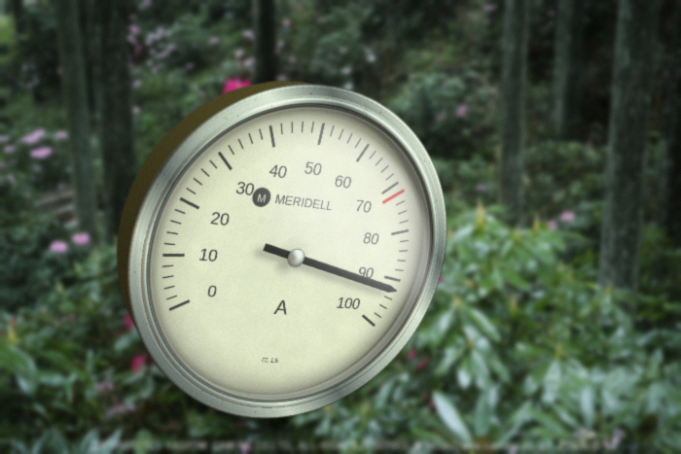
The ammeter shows 92,A
